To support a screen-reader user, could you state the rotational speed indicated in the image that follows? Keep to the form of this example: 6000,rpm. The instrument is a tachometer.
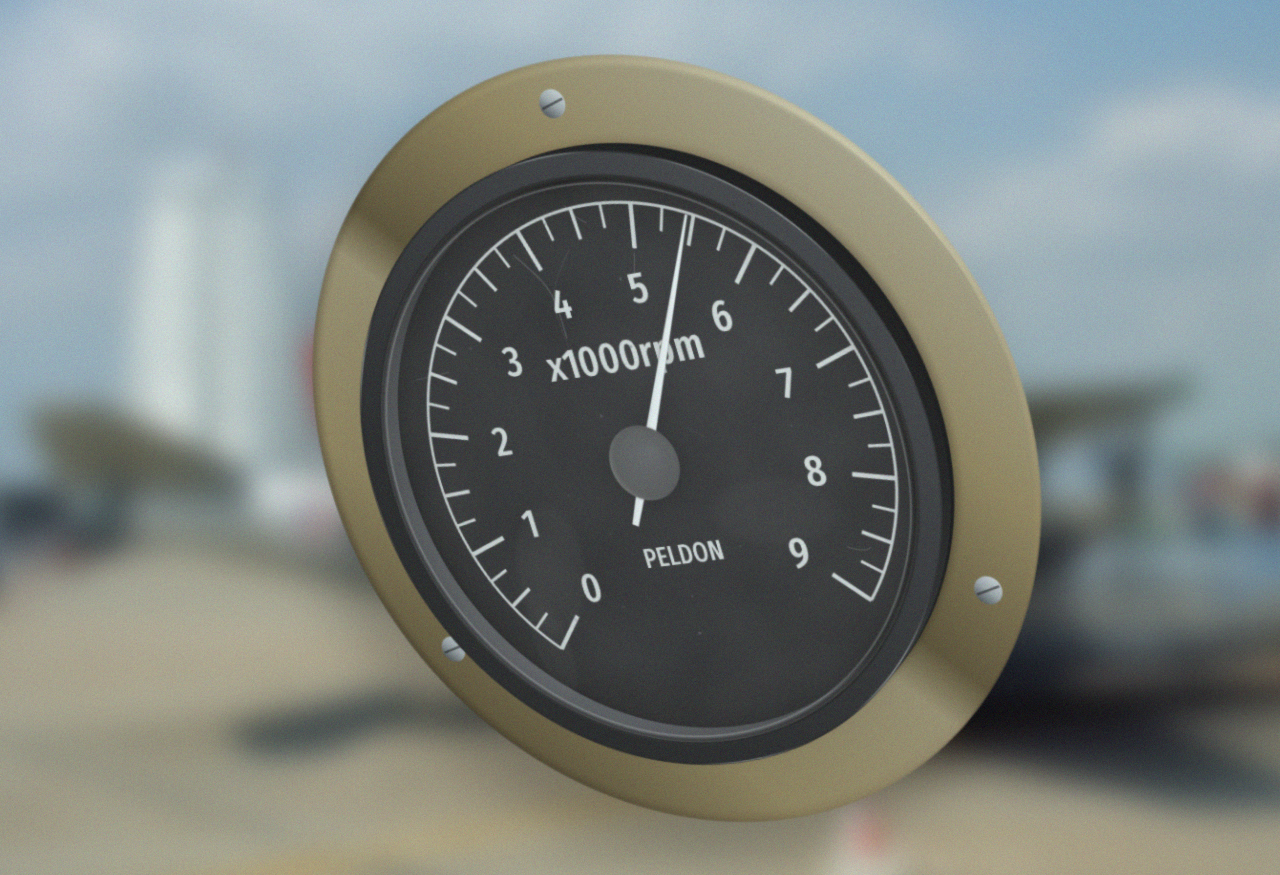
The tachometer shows 5500,rpm
